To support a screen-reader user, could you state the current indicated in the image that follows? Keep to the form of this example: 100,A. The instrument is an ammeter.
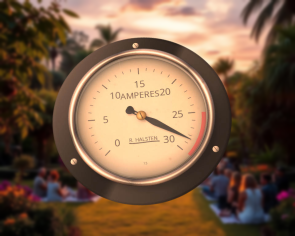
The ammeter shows 28.5,A
